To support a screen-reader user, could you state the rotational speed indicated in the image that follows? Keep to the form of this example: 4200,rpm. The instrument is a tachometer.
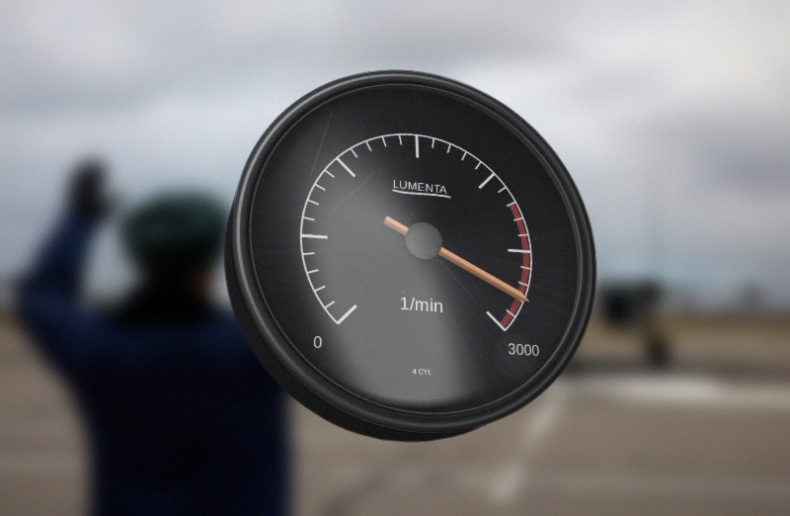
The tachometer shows 2800,rpm
